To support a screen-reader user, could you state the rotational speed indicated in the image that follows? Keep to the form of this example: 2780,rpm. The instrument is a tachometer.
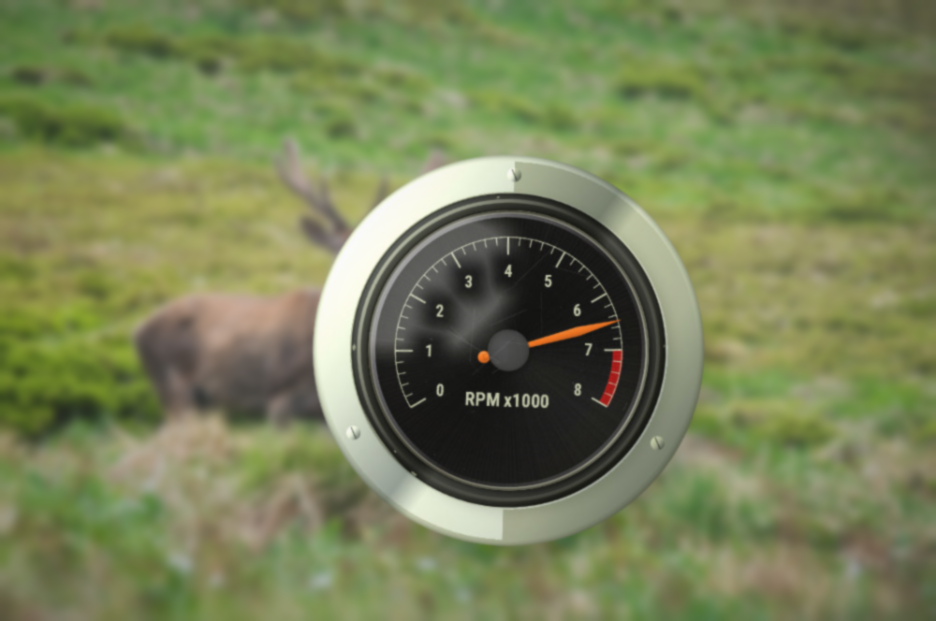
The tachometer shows 6500,rpm
